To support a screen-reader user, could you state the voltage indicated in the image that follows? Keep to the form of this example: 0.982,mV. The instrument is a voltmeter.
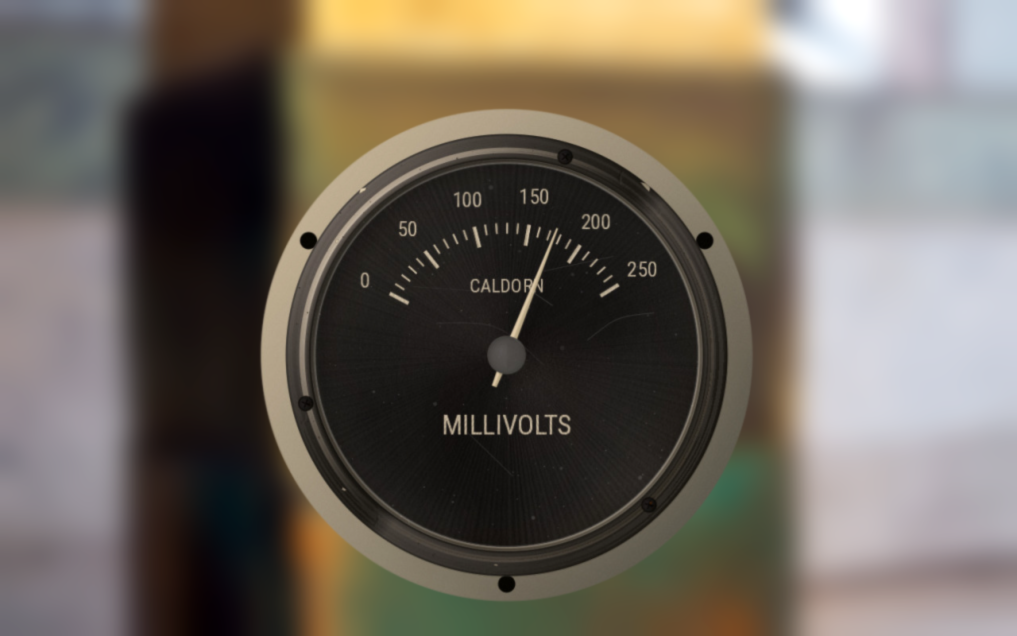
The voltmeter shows 175,mV
